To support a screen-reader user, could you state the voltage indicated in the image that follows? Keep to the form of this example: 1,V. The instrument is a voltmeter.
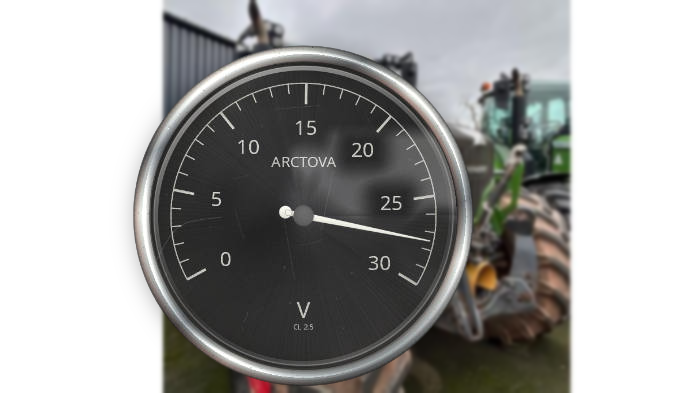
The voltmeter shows 27.5,V
